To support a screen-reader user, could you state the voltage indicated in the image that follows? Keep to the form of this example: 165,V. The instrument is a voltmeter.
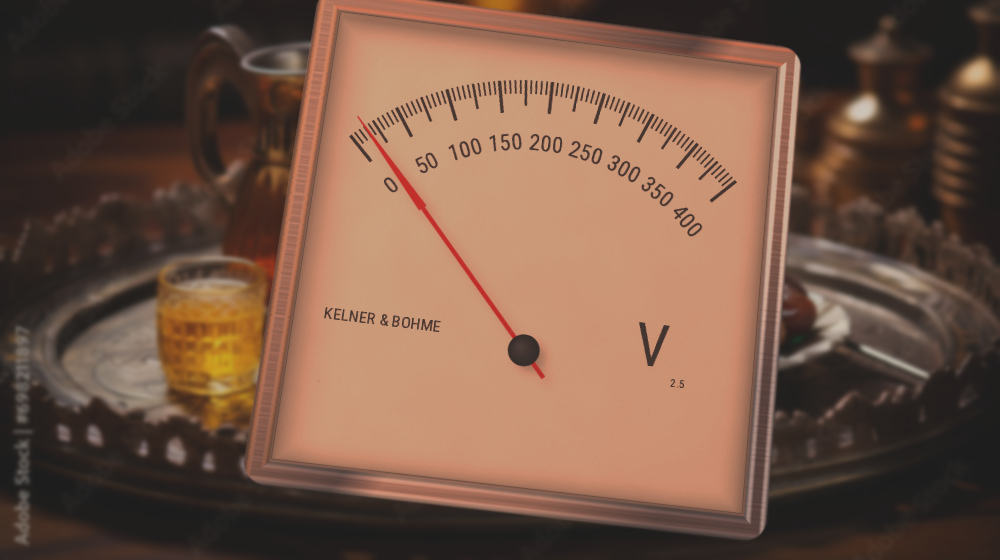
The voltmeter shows 15,V
